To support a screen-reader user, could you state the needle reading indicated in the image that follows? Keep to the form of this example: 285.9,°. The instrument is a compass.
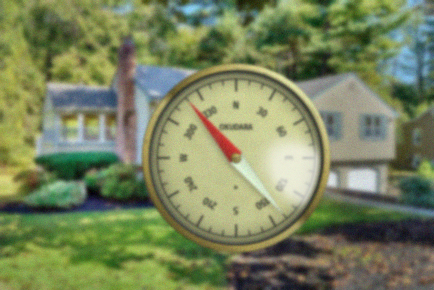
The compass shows 320,°
